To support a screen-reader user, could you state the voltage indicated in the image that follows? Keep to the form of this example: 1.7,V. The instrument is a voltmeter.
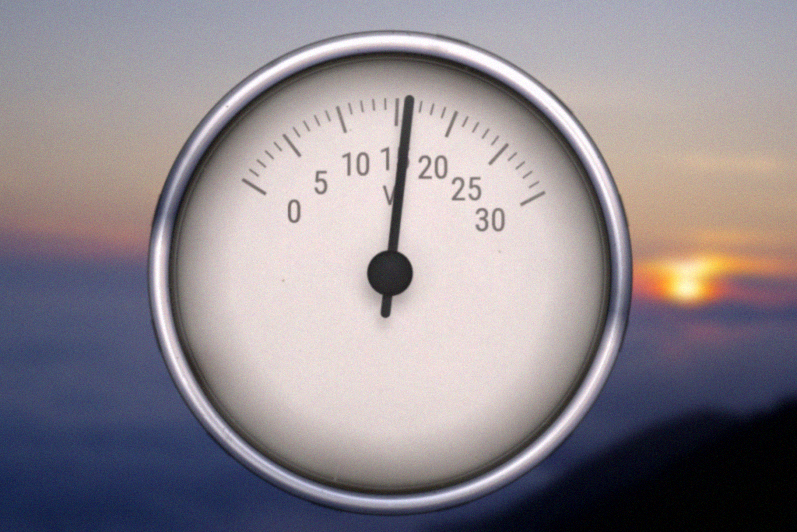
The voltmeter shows 16,V
